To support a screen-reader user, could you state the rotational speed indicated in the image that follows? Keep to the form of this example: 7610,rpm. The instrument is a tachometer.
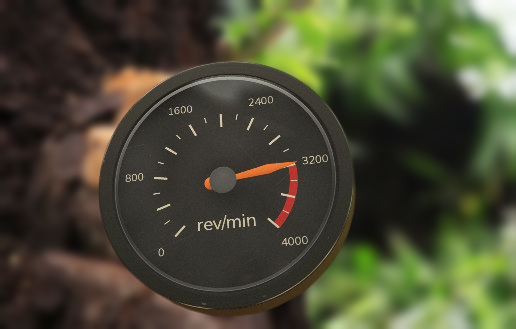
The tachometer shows 3200,rpm
